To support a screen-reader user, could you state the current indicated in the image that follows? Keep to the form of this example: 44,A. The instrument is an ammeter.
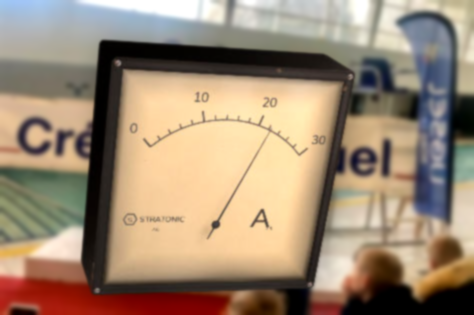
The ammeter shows 22,A
